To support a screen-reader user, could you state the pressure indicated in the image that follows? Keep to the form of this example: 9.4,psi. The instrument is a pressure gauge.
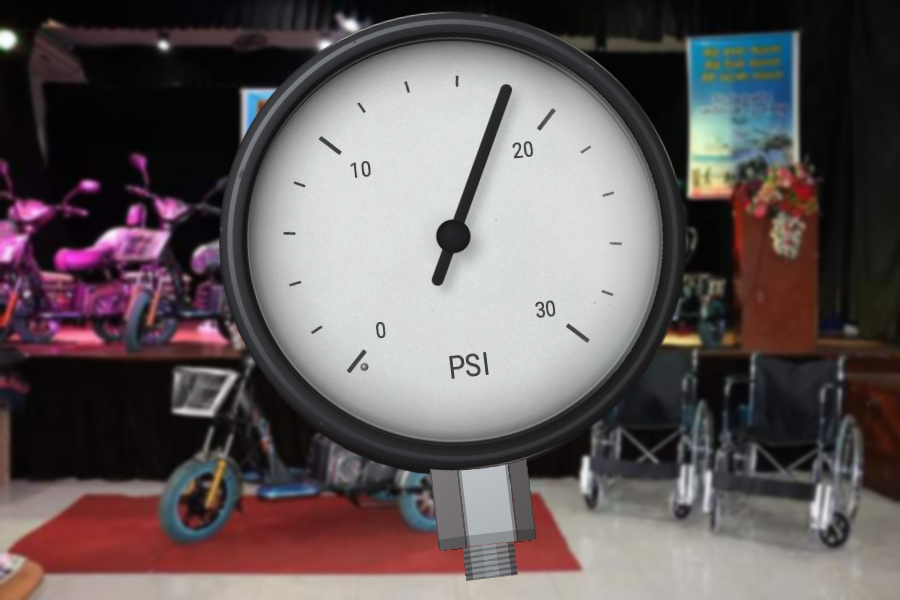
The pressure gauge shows 18,psi
